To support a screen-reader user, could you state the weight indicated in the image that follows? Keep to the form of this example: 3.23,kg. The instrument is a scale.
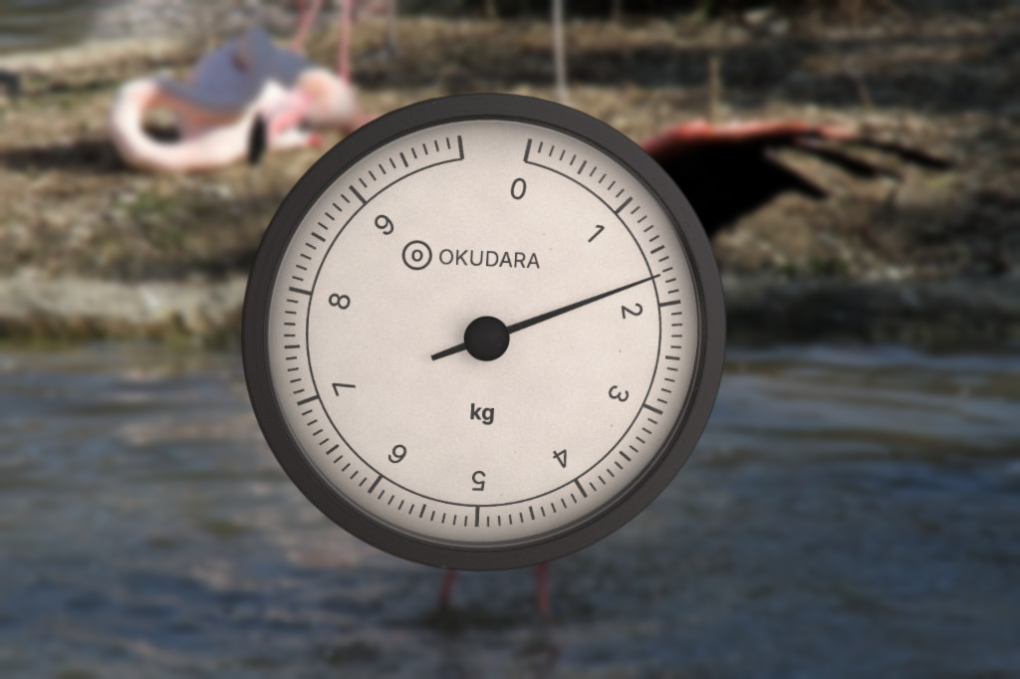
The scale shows 1.7,kg
